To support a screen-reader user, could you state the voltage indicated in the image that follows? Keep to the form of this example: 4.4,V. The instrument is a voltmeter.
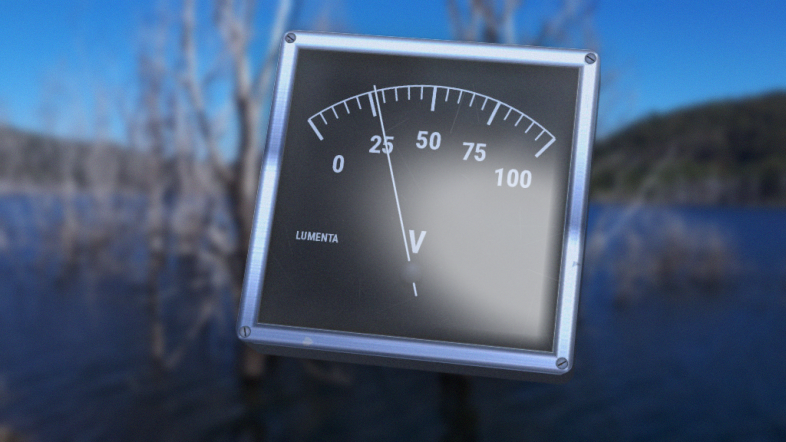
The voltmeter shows 27.5,V
